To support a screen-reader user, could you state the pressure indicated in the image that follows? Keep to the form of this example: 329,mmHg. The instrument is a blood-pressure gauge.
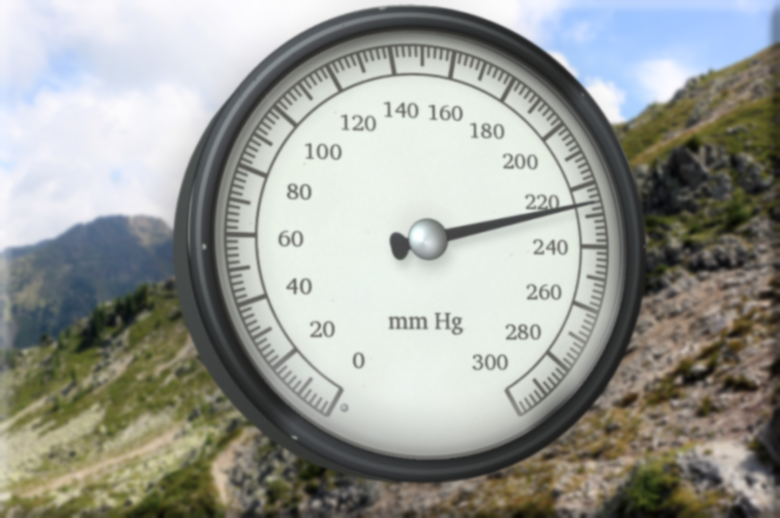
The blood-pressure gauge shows 226,mmHg
